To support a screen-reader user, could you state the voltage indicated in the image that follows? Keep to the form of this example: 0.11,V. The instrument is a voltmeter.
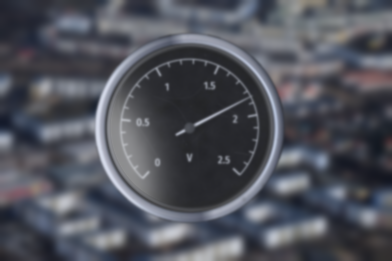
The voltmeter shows 1.85,V
